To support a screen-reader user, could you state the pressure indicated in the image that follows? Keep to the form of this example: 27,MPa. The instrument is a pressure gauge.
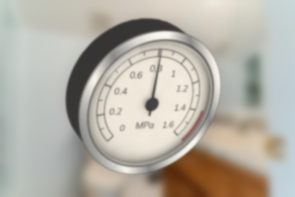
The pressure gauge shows 0.8,MPa
